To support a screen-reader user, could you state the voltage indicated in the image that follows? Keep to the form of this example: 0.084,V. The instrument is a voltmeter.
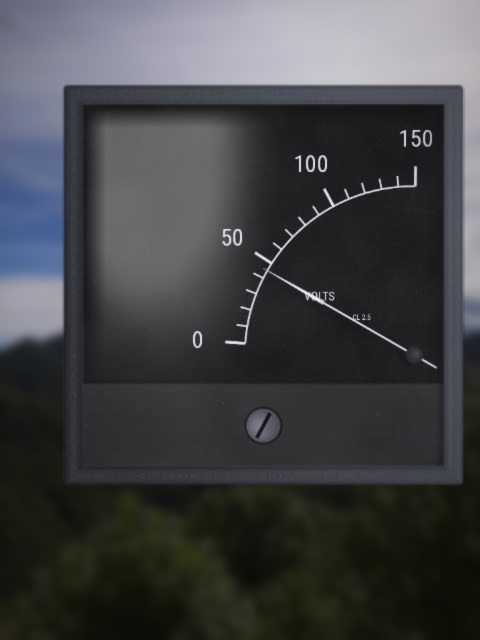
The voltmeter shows 45,V
